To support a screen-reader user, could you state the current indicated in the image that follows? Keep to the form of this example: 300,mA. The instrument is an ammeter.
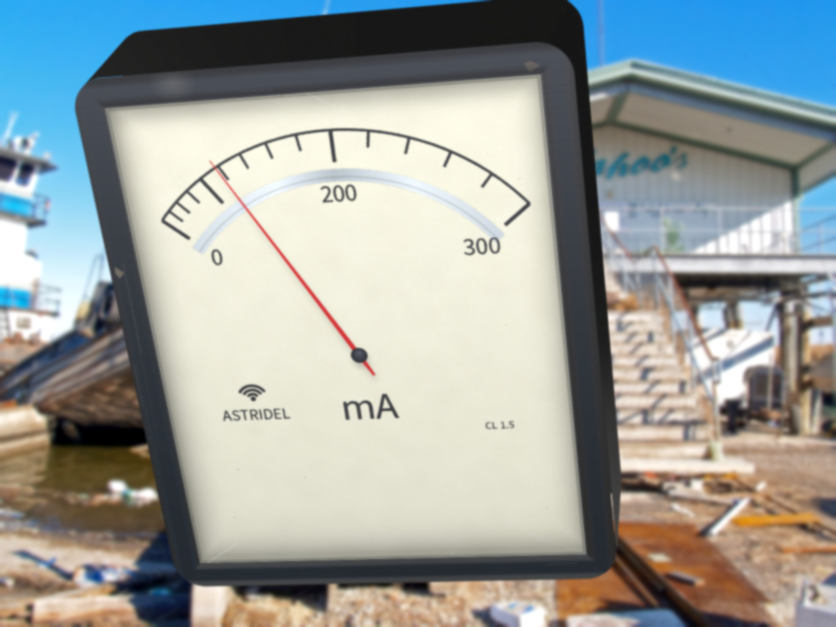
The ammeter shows 120,mA
